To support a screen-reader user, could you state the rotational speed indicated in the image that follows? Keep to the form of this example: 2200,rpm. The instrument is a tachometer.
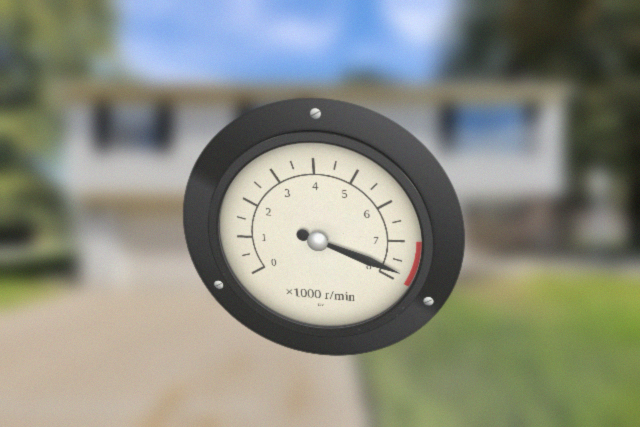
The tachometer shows 7750,rpm
